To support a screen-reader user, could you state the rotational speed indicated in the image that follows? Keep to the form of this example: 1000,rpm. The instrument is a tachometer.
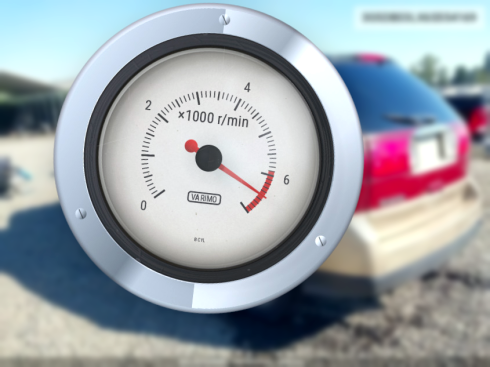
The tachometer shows 6500,rpm
